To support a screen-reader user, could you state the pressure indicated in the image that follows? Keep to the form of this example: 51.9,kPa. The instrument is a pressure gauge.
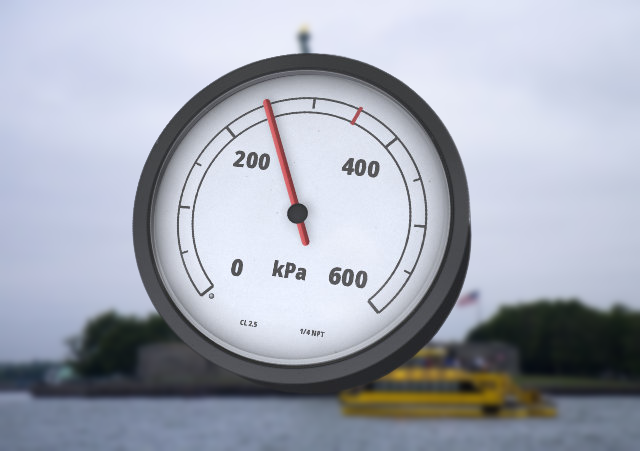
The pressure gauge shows 250,kPa
